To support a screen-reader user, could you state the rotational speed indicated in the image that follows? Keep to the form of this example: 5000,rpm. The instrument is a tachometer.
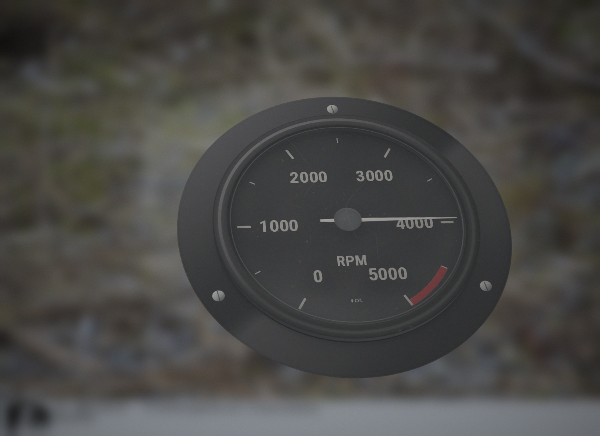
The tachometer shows 4000,rpm
